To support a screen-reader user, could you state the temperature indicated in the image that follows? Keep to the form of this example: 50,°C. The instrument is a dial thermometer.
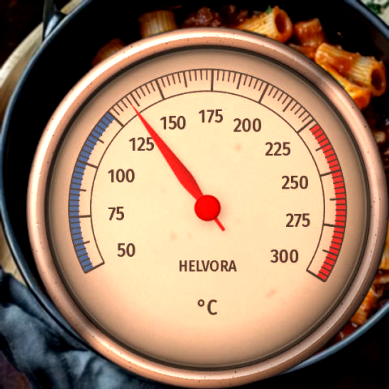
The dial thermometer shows 135,°C
